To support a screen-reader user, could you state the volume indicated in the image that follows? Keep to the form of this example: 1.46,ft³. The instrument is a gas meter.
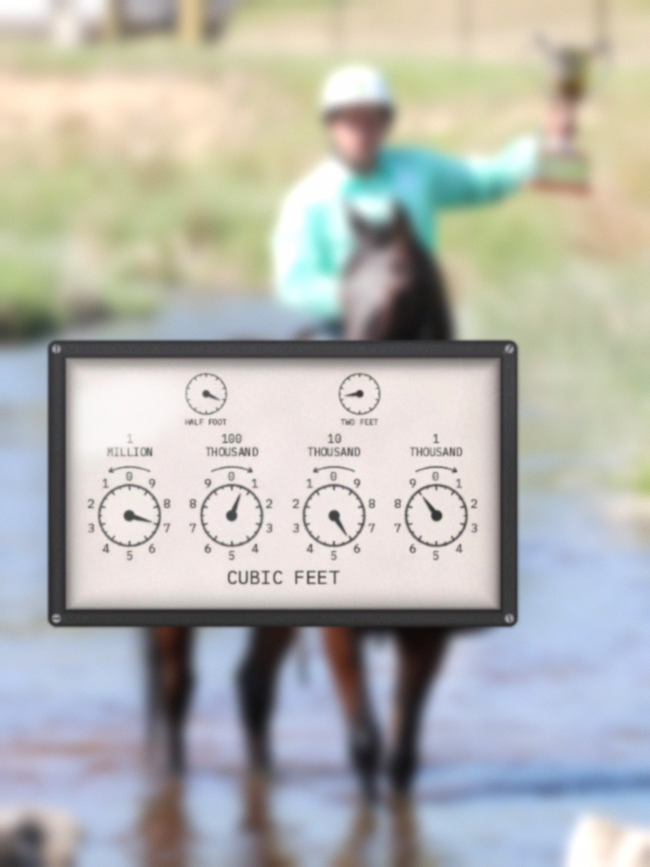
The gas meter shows 705900,ft³
